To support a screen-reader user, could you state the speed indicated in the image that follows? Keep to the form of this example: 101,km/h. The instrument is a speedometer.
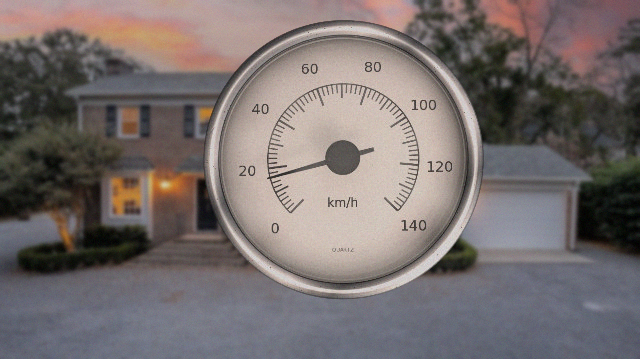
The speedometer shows 16,km/h
